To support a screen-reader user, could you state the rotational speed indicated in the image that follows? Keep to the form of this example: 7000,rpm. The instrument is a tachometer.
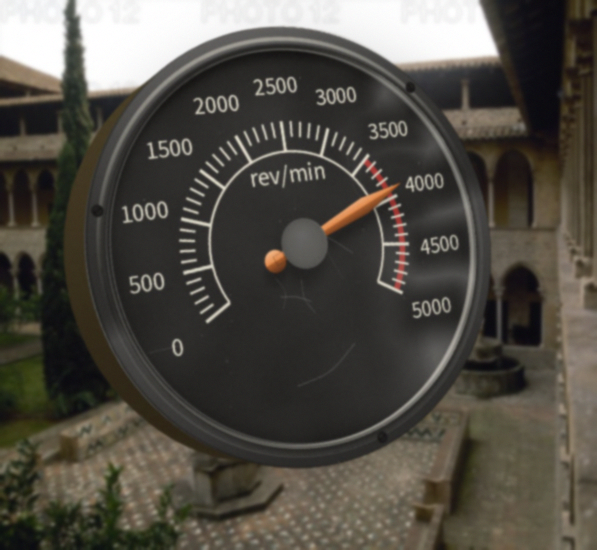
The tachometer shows 3900,rpm
